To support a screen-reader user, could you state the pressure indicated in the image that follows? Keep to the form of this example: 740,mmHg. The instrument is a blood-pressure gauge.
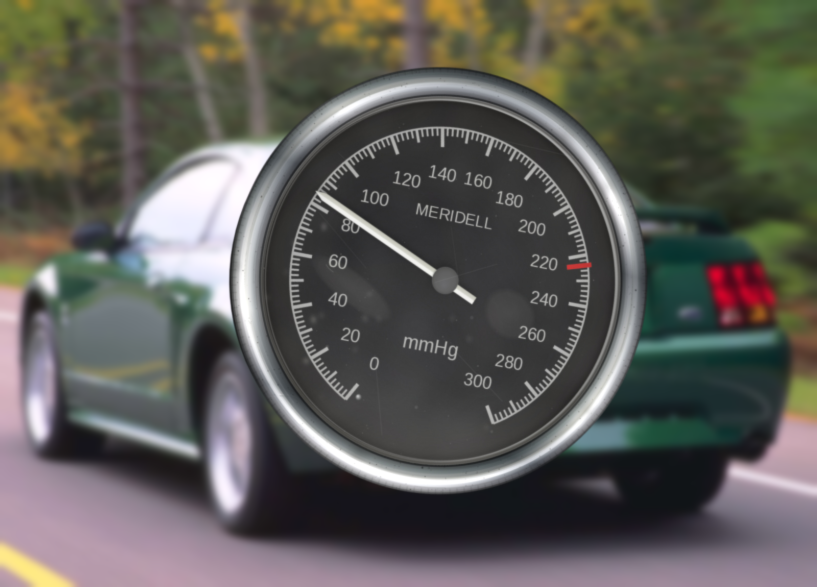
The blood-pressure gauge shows 84,mmHg
